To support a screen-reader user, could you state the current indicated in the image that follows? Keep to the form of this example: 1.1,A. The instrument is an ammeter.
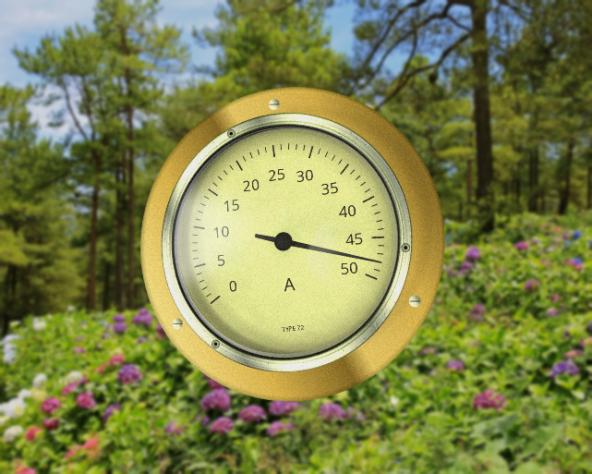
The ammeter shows 48,A
